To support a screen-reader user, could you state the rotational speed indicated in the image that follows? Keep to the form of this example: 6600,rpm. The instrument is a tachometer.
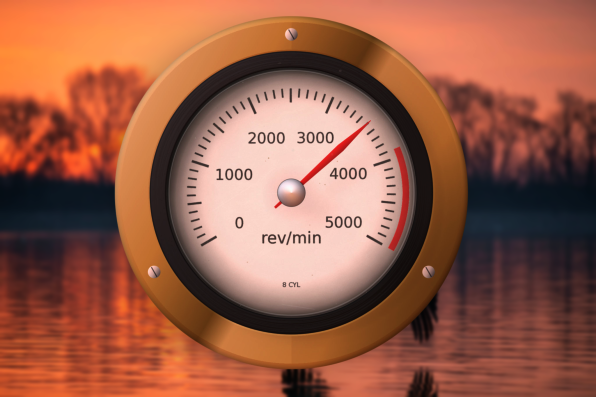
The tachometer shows 3500,rpm
